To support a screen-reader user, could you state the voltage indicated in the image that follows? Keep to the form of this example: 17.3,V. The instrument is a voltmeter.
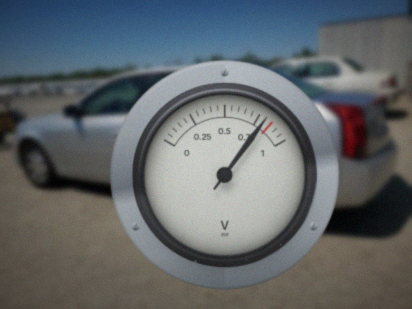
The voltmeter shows 0.8,V
